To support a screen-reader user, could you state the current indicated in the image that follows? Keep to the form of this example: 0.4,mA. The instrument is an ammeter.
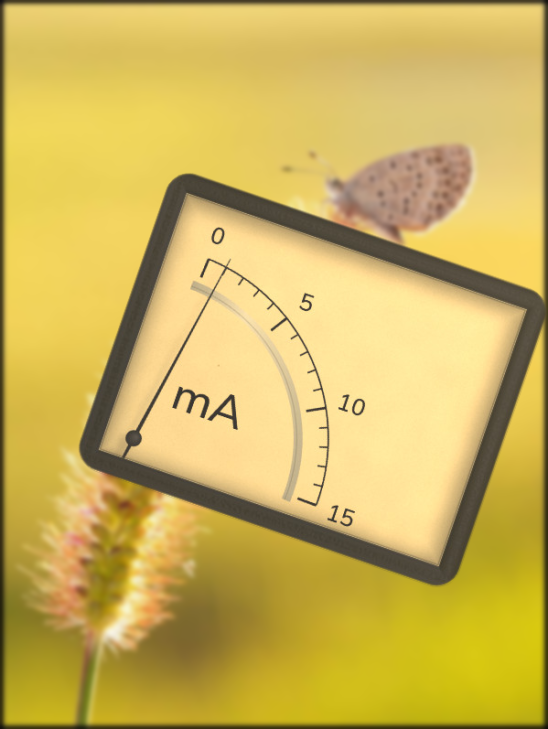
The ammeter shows 1,mA
